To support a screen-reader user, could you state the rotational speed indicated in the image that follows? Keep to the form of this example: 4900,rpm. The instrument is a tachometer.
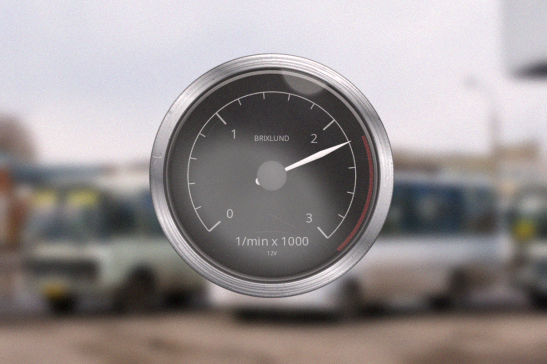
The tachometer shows 2200,rpm
